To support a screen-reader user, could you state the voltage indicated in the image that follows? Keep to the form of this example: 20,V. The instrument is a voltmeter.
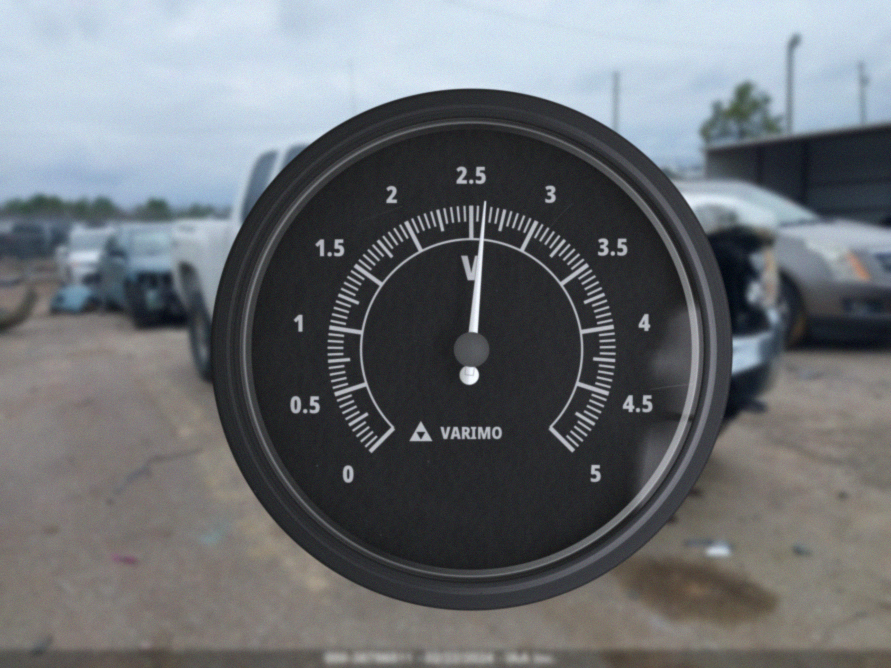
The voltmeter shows 2.6,V
